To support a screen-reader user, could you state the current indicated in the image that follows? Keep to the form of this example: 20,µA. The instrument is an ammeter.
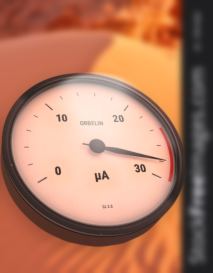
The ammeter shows 28,µA
